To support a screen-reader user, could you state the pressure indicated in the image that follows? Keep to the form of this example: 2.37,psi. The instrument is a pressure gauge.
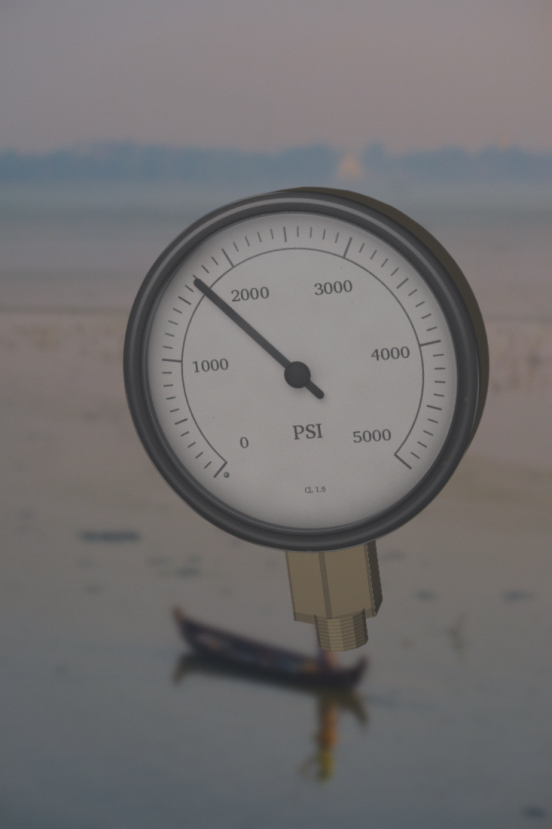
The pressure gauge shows 1700,psi
